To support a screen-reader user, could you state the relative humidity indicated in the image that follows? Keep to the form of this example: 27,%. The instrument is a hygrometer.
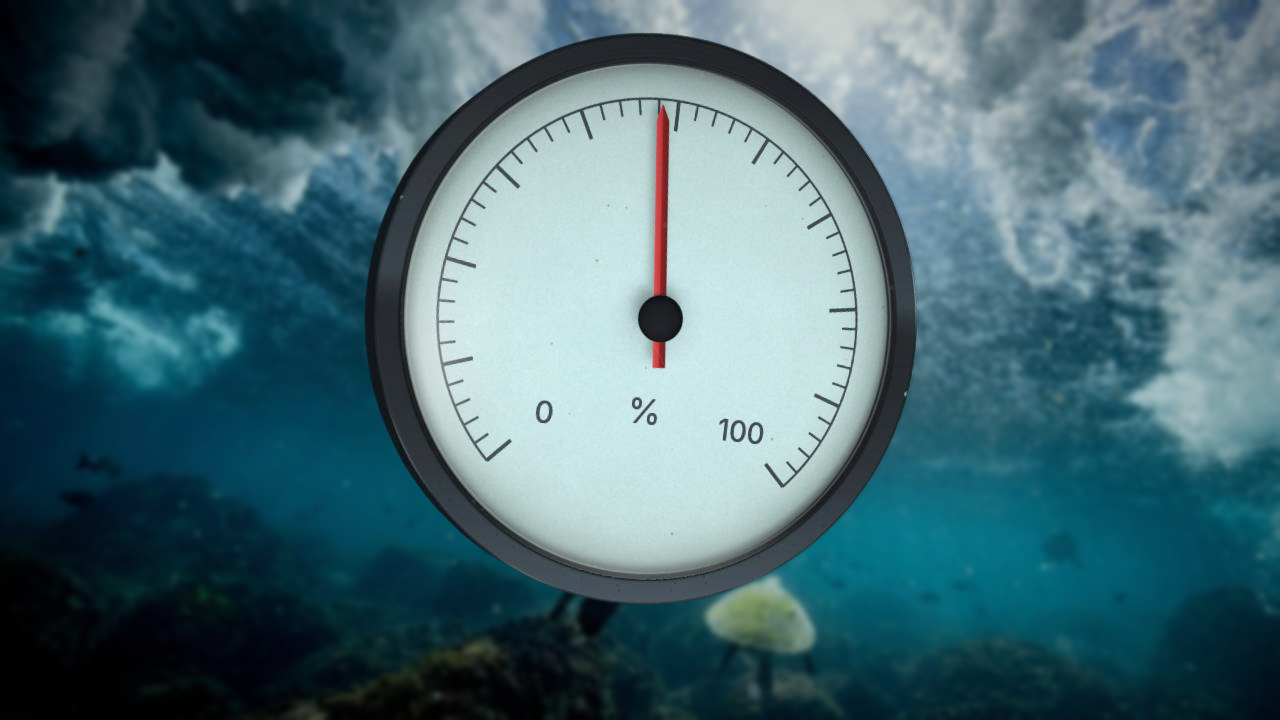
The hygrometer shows 48,%
